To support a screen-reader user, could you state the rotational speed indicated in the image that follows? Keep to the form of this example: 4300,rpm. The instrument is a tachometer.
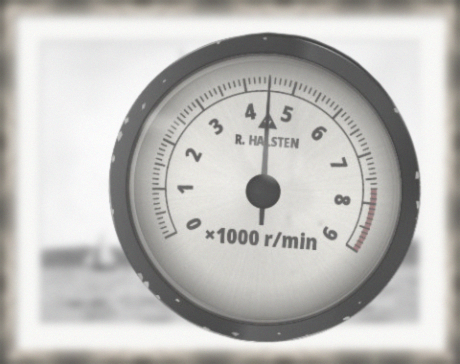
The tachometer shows 4500,rpm
